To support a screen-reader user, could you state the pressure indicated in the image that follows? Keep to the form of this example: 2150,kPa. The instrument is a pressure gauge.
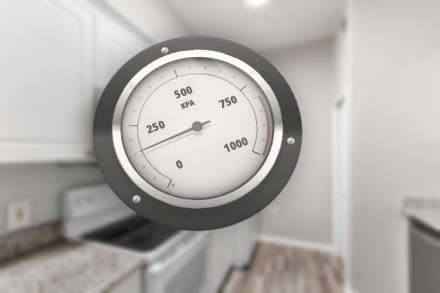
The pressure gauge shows 150,kPa
